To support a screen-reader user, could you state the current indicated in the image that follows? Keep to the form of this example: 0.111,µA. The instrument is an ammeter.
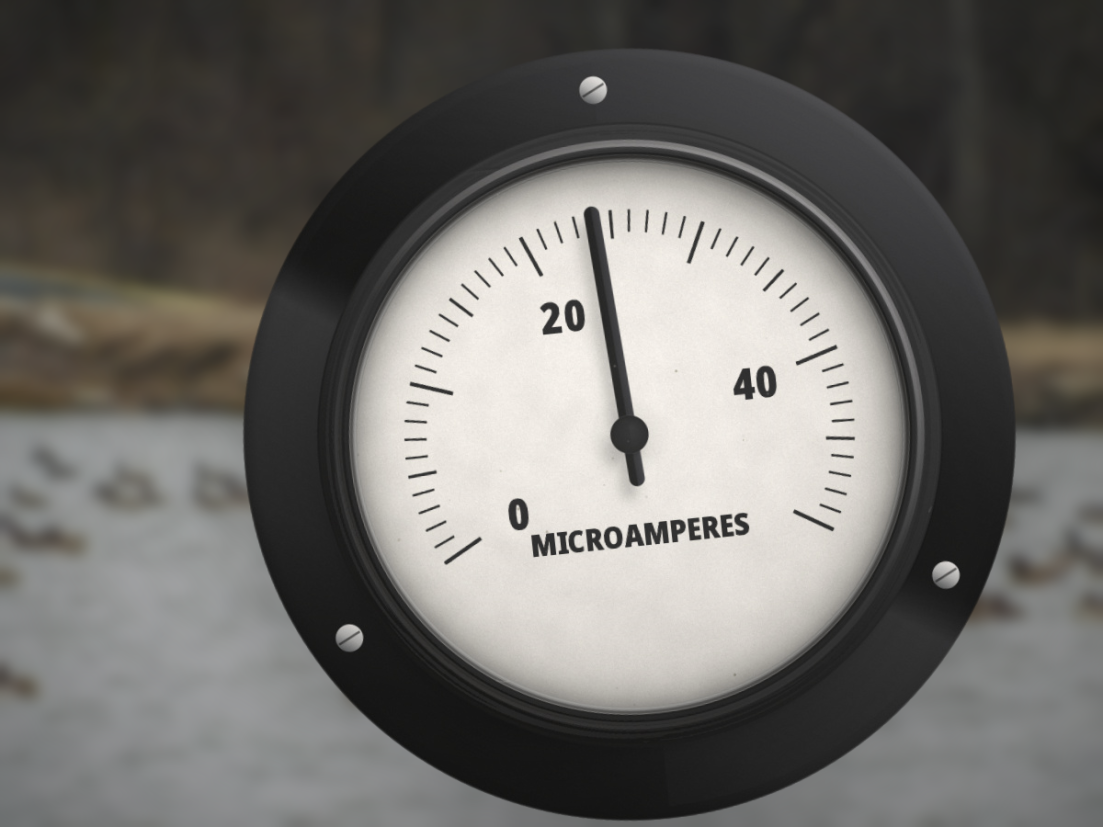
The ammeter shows 24,µA
